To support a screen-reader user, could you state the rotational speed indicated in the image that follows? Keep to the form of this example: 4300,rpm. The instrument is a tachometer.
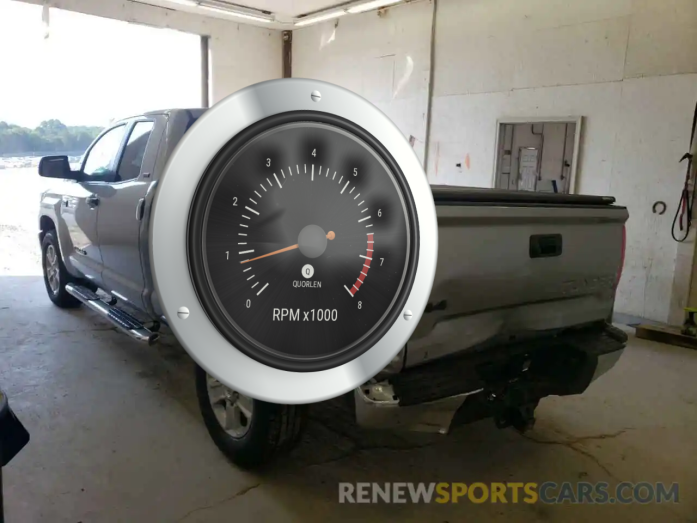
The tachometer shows 800,rpm
